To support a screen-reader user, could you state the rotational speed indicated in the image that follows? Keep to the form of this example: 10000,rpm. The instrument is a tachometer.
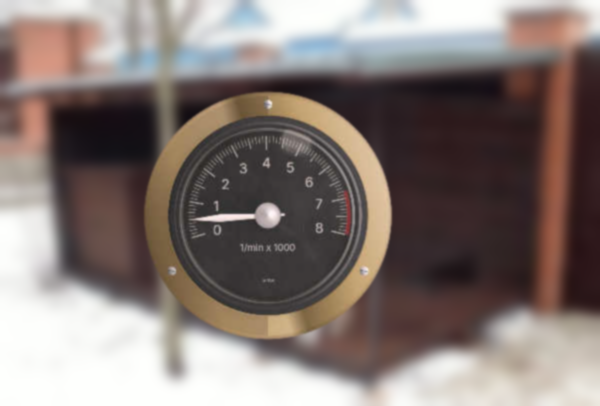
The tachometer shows 500,rpm
